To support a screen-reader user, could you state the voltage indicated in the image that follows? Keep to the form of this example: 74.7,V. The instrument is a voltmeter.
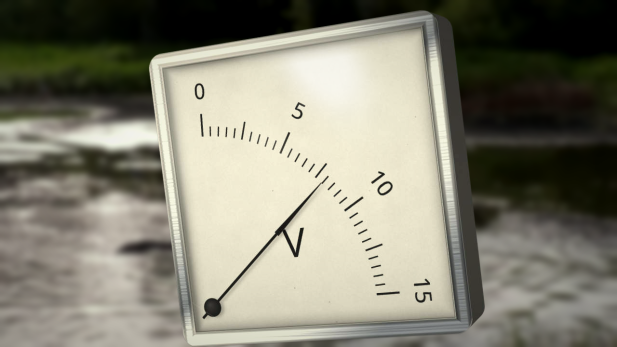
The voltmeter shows 8,V
